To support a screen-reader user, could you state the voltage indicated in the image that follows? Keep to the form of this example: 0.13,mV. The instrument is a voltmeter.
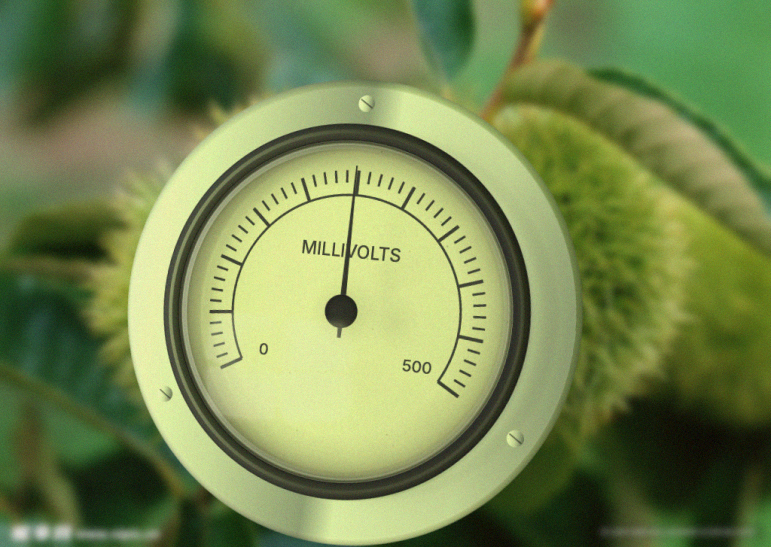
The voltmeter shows 250,mV
